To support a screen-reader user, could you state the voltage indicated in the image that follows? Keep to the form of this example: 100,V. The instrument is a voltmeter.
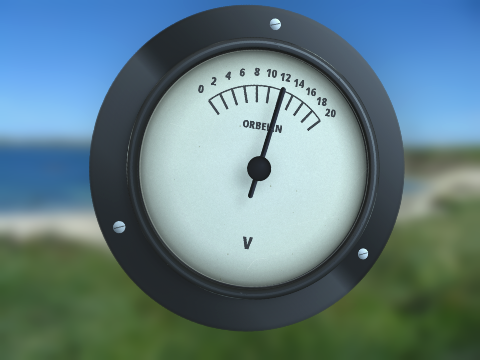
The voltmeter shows 12,V
